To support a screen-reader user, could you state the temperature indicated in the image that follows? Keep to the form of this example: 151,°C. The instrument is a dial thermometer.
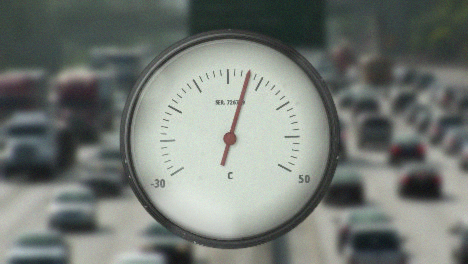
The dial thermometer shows 16,°C
